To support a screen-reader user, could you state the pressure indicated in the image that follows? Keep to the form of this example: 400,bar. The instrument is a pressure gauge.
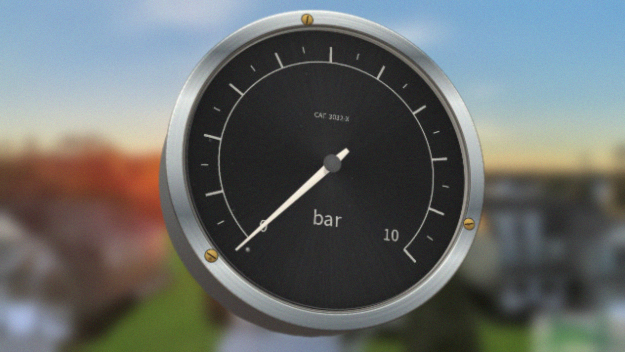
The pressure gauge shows 0,bar
